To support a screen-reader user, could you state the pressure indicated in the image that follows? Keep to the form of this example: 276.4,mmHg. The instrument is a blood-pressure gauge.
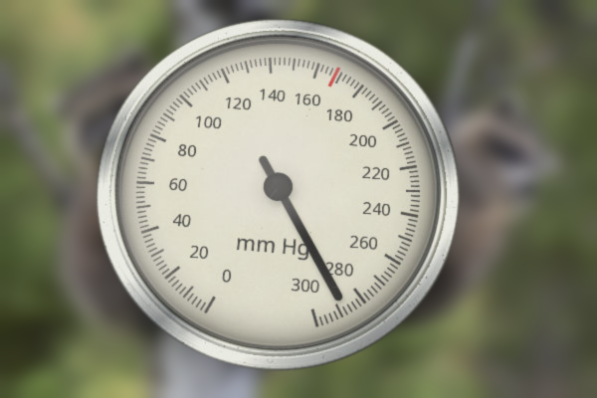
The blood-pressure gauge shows 288,mmHg
